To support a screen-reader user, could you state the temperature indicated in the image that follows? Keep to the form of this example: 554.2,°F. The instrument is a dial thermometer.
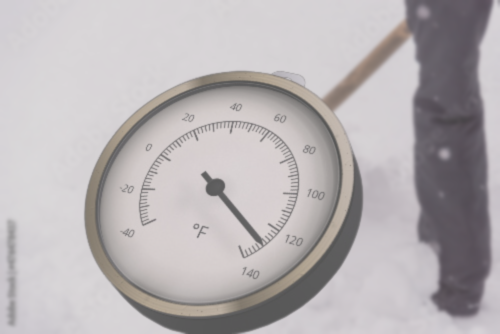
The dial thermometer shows 130,°F
